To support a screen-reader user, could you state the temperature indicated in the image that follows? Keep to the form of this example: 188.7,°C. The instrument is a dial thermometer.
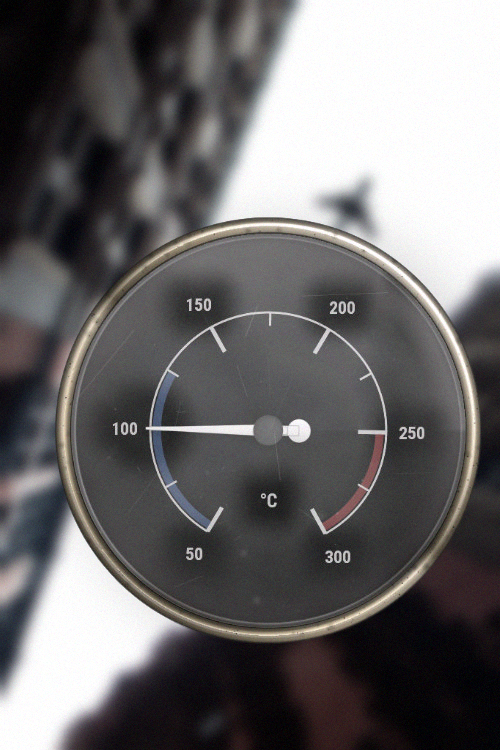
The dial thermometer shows 100,°C
